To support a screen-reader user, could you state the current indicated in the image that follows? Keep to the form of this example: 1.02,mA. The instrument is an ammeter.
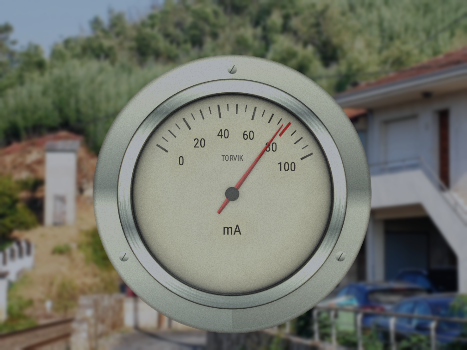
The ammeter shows 77.5,mA
